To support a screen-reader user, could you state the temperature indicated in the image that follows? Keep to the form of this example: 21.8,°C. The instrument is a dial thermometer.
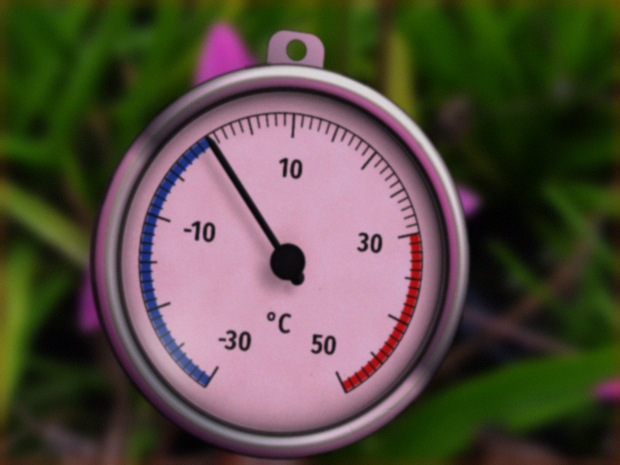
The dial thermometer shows 0,°C
